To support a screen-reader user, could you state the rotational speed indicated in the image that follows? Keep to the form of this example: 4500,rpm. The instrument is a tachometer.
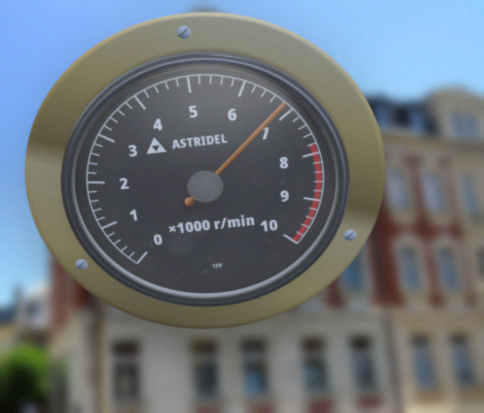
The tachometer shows 6800,rpm
